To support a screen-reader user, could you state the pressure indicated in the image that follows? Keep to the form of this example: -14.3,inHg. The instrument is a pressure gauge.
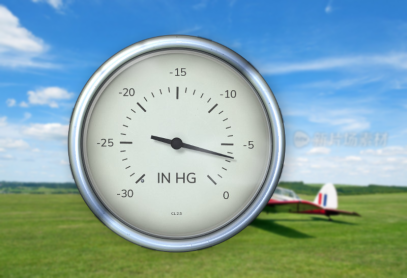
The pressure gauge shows -3.5,inHg
